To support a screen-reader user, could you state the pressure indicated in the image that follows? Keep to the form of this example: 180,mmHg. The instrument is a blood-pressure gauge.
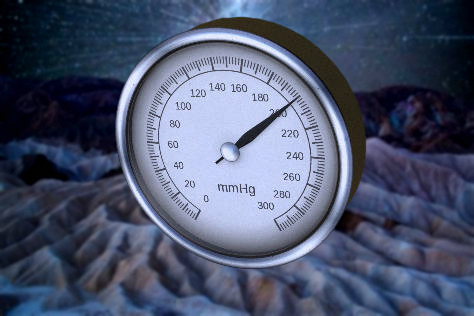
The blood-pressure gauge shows 200,mmHg
